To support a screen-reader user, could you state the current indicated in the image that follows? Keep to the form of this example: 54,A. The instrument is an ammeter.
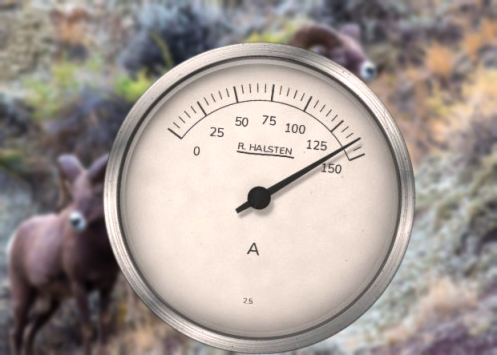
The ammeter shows 140,A
